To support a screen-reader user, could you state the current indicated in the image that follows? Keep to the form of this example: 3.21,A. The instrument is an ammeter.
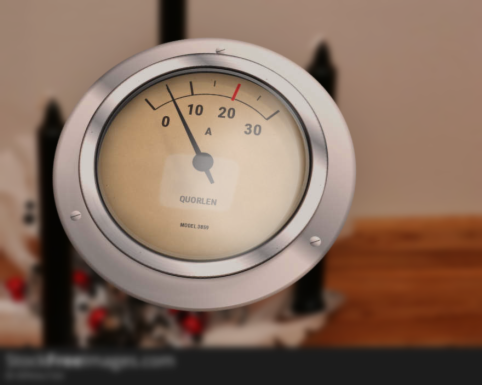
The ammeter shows 5,A
